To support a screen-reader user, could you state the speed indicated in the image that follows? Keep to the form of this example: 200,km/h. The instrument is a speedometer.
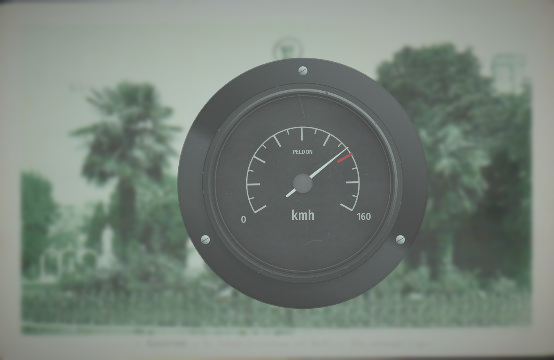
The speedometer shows 115,km/h
